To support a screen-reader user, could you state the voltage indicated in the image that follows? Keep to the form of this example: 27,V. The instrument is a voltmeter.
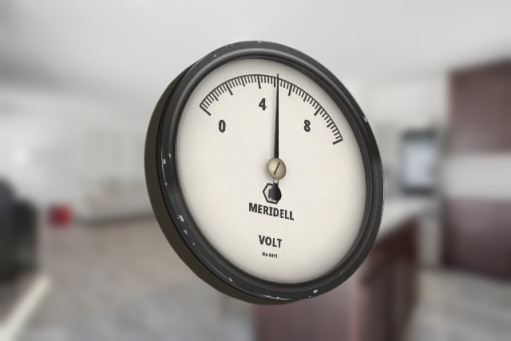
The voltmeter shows 5,V
